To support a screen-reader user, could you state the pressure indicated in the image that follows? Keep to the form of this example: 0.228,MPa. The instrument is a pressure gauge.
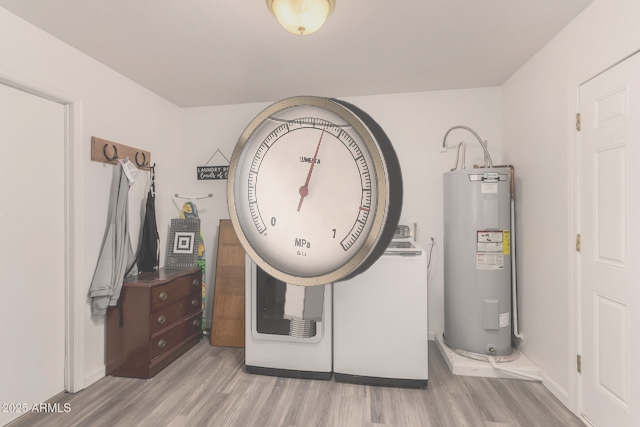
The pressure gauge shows 0.55,MPa
